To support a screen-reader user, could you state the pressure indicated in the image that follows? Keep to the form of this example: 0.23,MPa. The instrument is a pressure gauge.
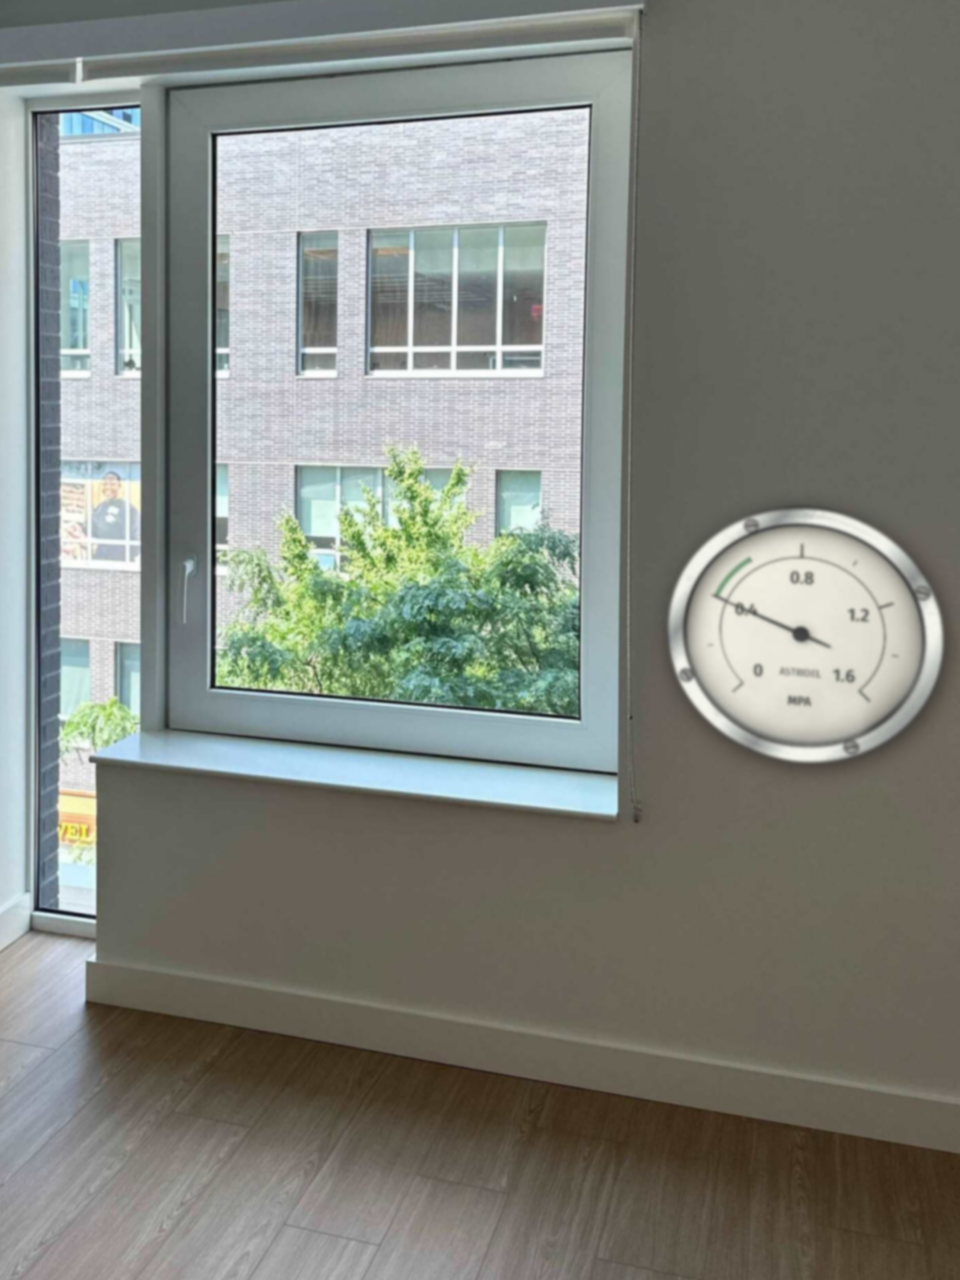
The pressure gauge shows 0.4,MPa
